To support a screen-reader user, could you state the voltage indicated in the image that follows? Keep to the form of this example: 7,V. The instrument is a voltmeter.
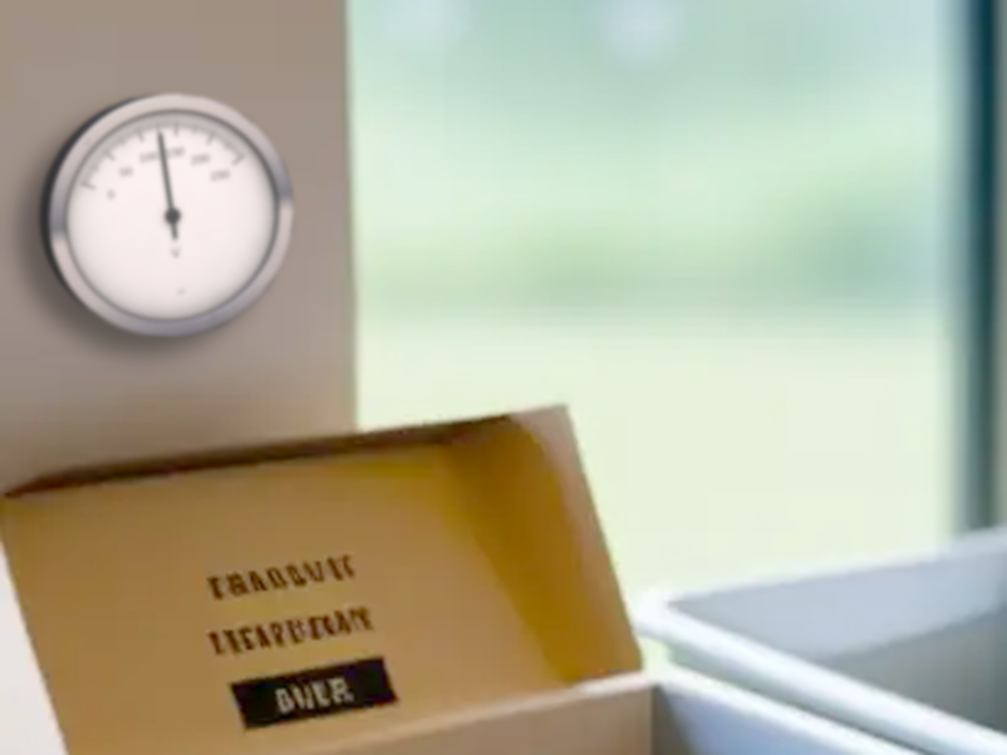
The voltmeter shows 125,V
